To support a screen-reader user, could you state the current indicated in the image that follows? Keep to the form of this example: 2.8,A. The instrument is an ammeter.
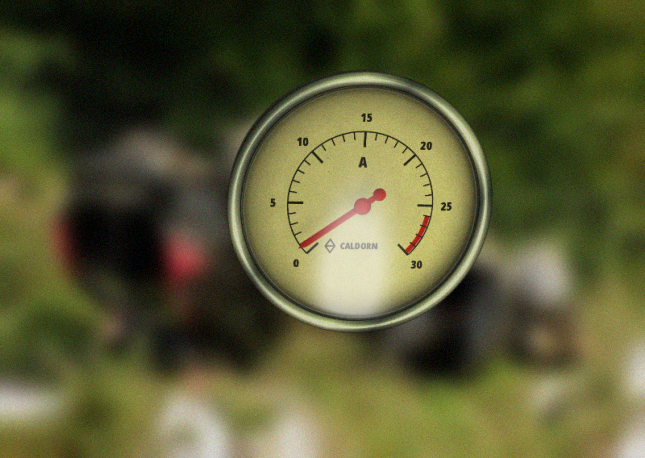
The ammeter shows 1,A
